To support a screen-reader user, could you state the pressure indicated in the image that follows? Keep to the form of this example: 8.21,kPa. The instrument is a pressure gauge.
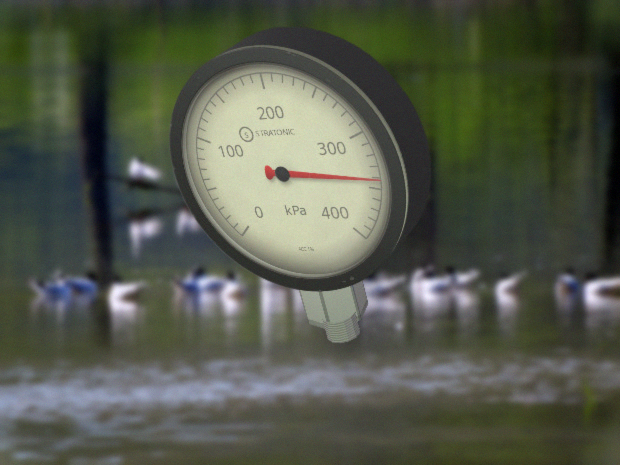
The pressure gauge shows 340,kPa
